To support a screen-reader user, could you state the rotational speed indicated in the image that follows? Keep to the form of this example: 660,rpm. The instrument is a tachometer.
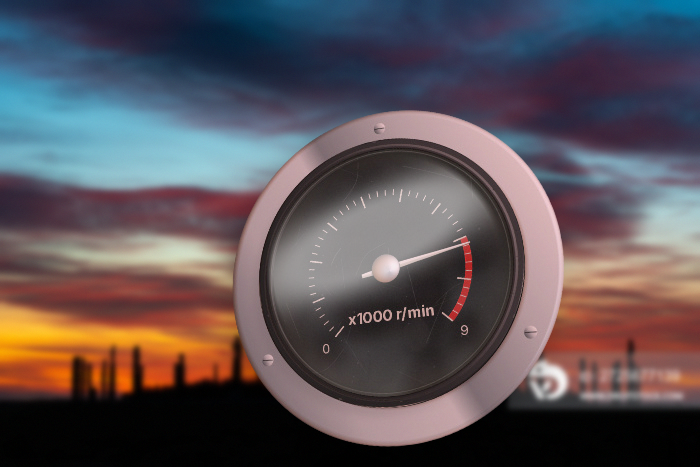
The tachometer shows 7200,rpm
